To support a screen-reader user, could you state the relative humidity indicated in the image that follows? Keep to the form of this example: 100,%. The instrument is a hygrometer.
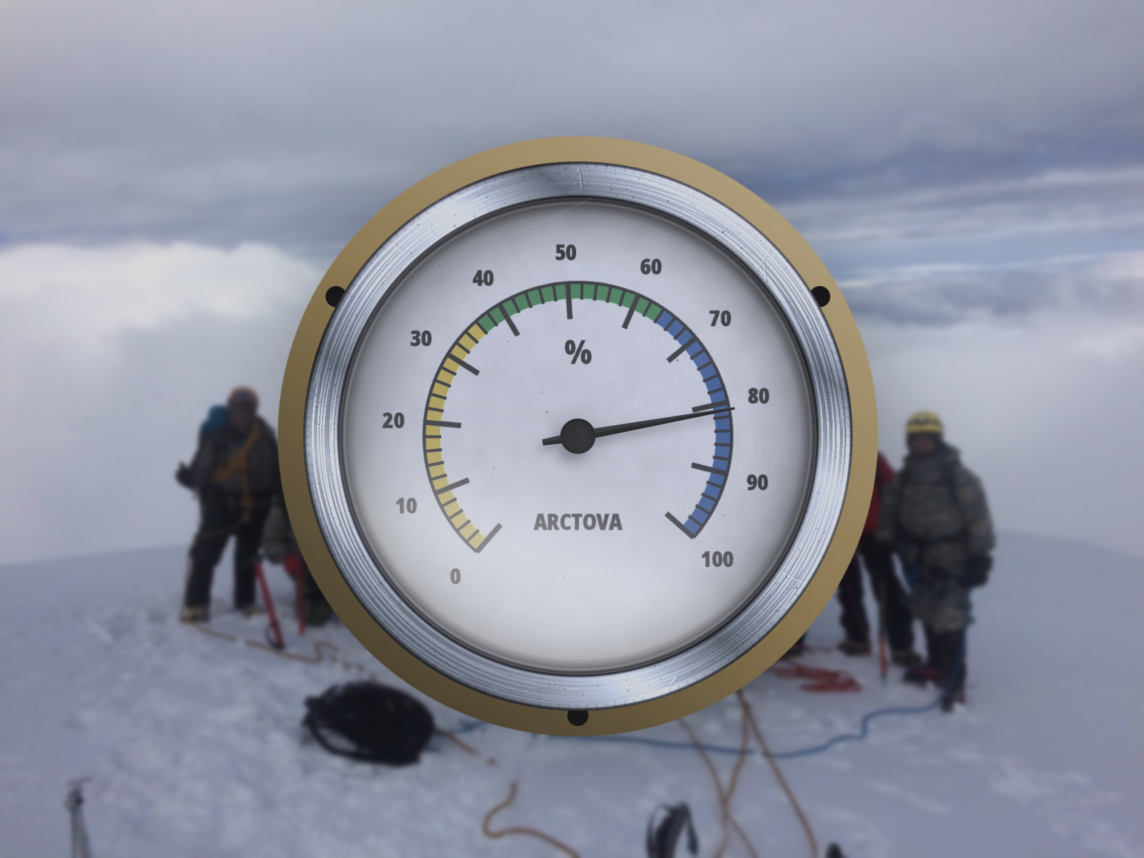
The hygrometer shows 81,%
